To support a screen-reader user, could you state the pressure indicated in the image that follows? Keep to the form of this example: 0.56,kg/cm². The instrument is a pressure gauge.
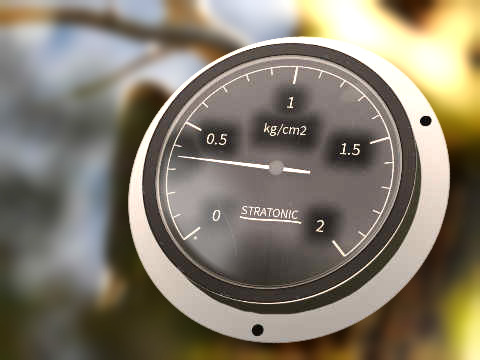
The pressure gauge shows 0.35,kg/cm²
